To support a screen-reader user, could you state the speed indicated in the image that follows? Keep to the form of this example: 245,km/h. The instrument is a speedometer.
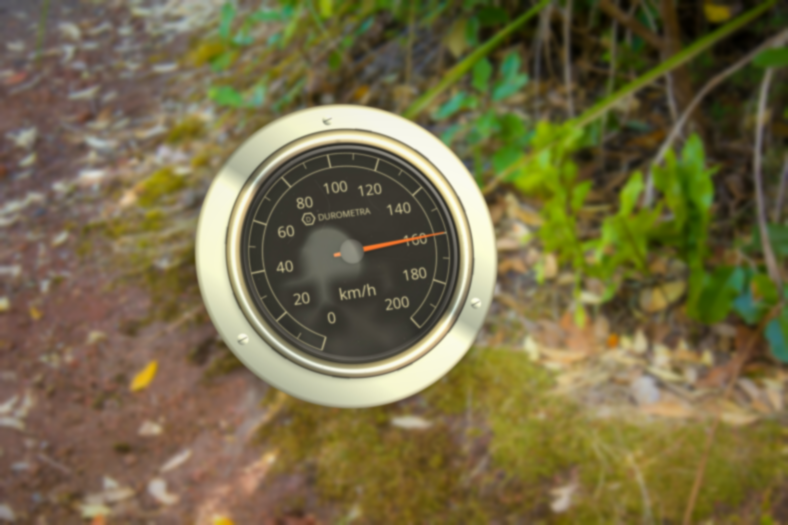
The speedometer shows 160,km/h
